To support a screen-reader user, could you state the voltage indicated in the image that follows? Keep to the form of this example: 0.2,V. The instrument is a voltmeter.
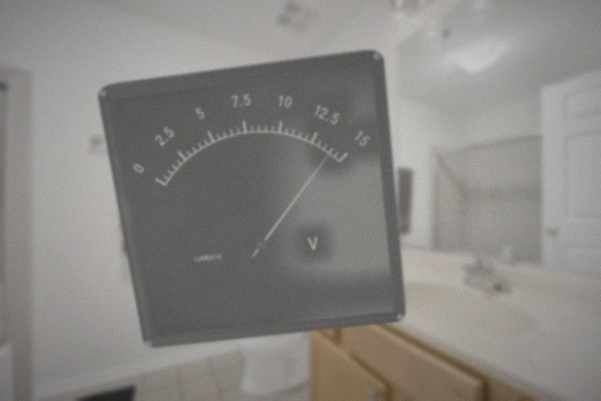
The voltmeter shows 14,V
